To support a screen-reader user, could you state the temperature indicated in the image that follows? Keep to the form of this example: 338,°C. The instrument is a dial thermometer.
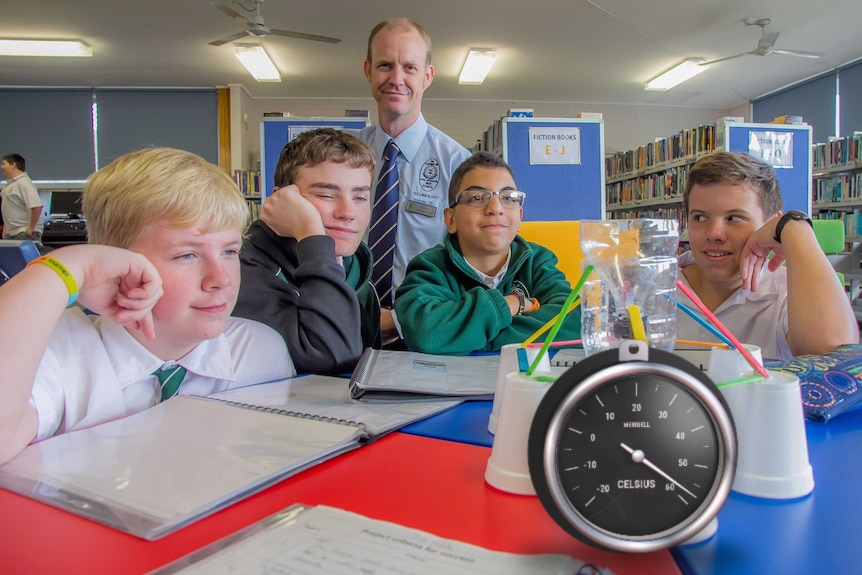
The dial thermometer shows 57.5,°C
